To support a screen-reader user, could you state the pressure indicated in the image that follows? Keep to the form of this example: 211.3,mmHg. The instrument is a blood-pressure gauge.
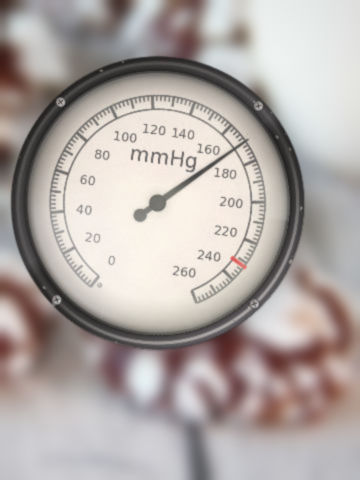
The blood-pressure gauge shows 170,mmHg
